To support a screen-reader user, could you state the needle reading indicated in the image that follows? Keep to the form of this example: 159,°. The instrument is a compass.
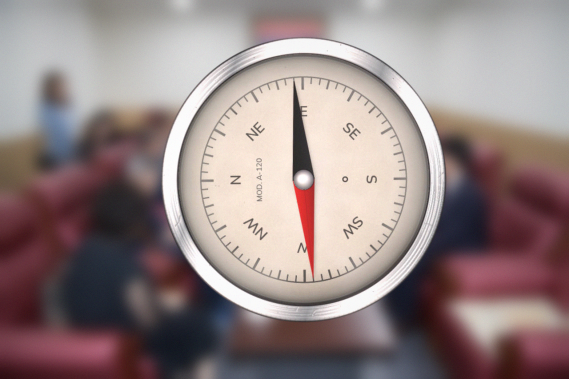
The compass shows 265,°
